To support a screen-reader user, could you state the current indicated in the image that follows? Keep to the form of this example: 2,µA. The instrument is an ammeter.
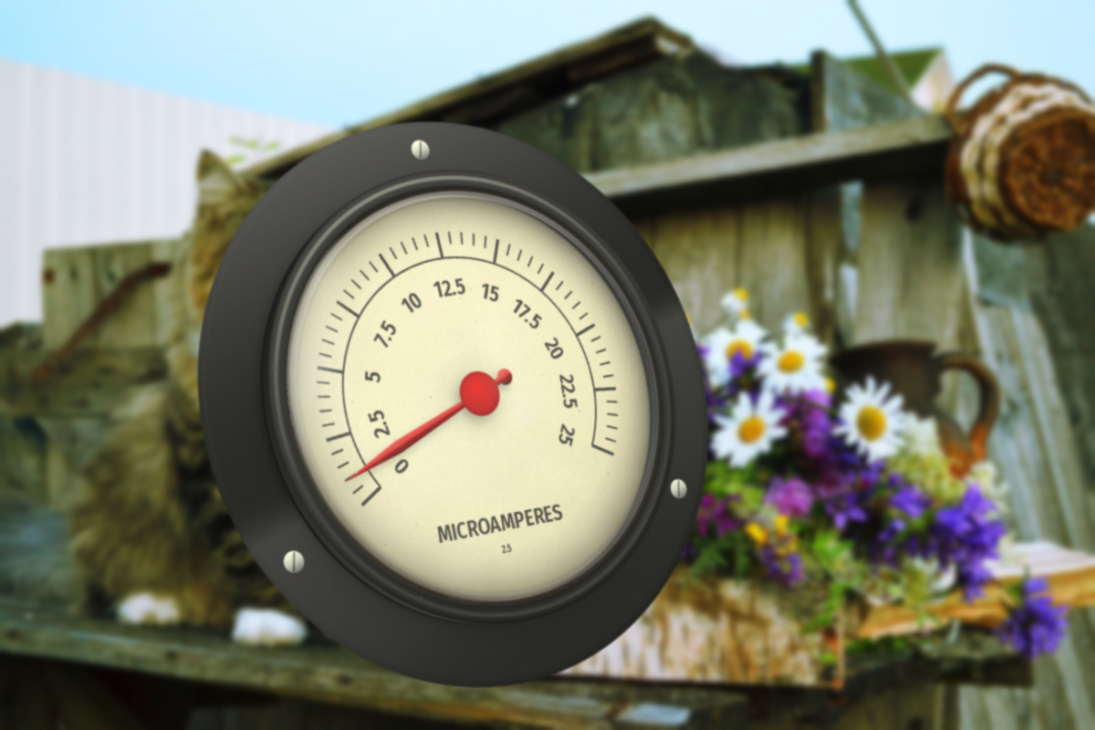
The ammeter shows 1,µA
